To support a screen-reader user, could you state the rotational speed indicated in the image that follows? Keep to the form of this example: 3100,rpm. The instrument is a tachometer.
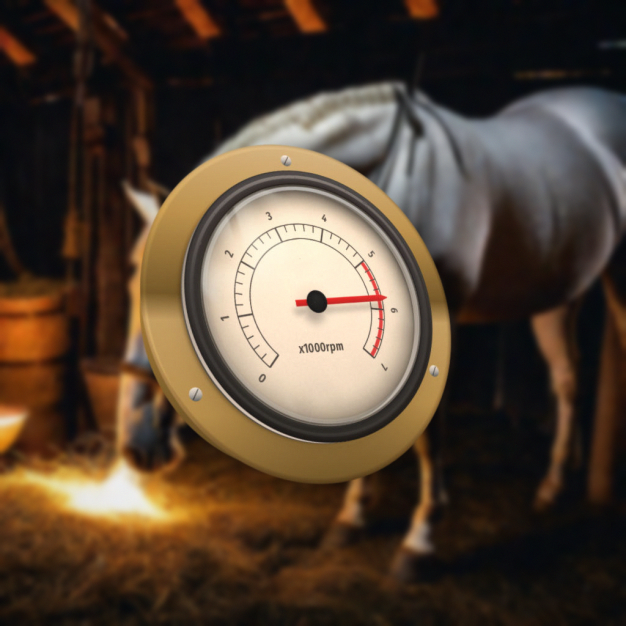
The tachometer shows 5800,rpm
